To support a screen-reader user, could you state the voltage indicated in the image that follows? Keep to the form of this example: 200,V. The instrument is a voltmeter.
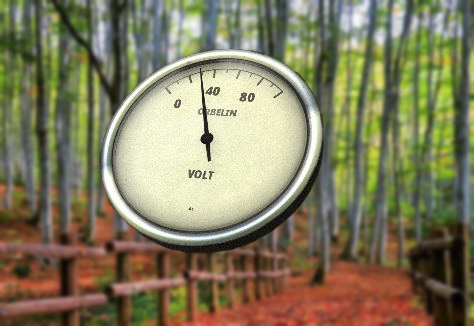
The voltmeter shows 30,V
